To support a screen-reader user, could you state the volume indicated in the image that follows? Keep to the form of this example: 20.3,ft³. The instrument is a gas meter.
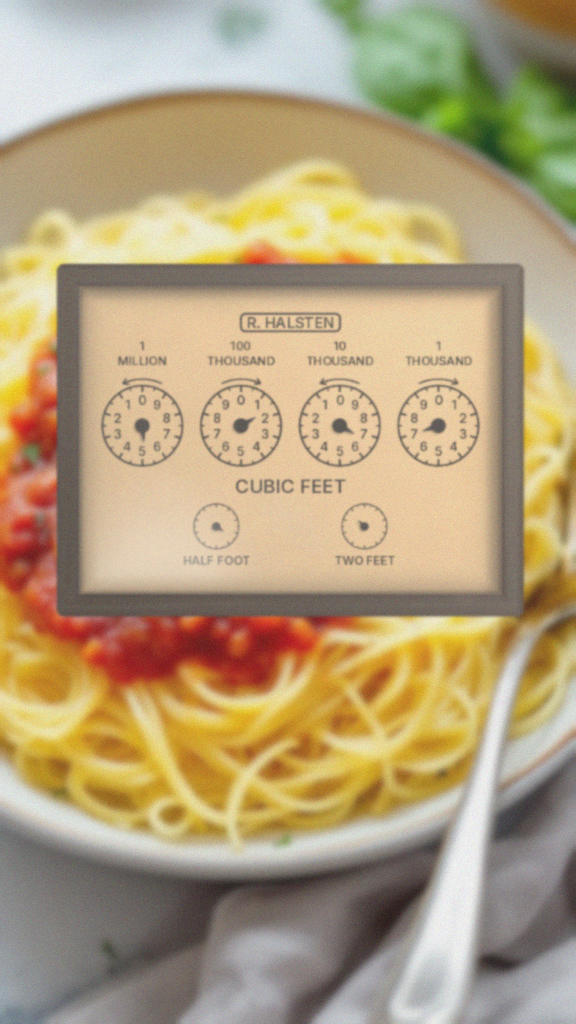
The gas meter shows 516700,ft³
